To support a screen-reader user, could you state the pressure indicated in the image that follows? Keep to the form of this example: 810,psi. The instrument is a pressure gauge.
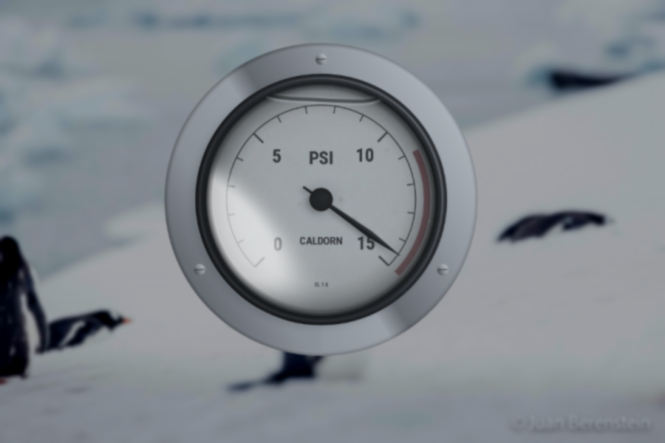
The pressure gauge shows 14.5,psi
